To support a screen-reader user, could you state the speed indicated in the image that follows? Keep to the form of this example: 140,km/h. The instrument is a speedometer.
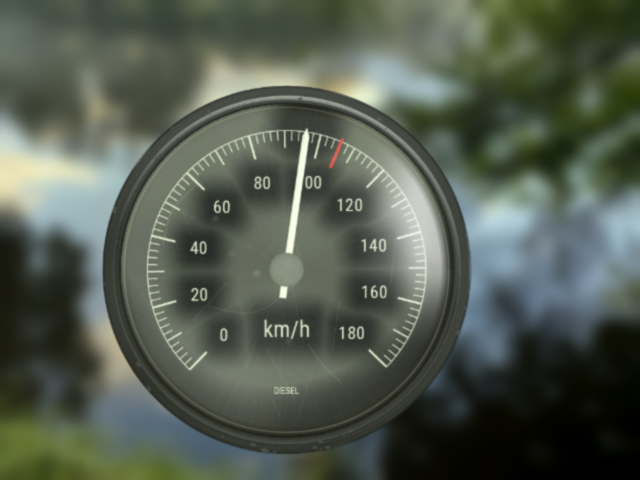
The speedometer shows 96,km/h
